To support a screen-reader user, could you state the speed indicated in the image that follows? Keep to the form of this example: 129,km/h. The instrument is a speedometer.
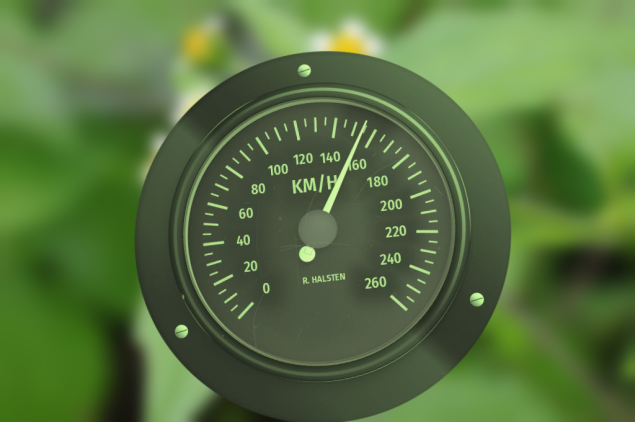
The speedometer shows 155,km/h
